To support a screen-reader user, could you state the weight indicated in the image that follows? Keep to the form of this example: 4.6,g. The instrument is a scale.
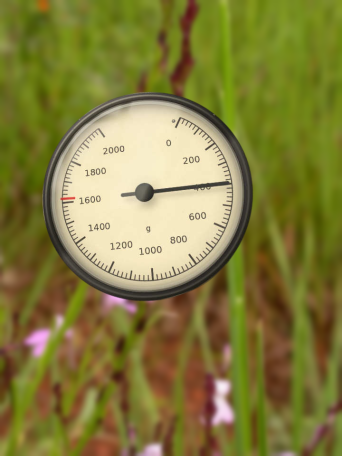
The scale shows 400,g
